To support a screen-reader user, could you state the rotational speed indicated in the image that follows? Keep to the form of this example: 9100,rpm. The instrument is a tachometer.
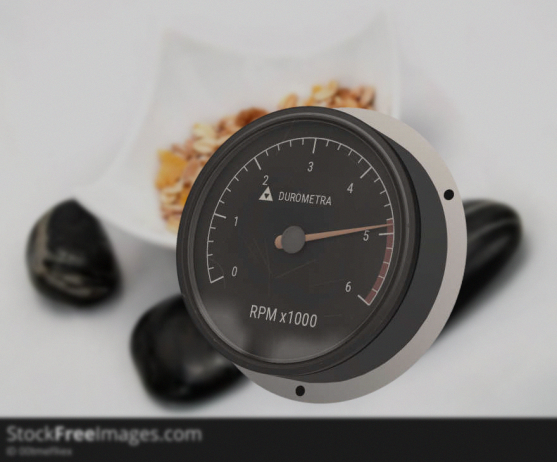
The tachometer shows 4900,rpm
